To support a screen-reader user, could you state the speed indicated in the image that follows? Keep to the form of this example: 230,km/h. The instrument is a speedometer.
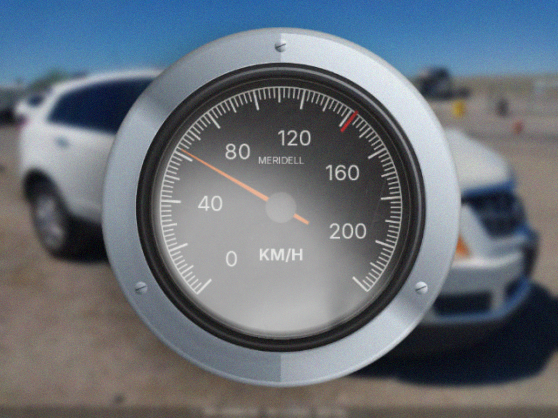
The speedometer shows 62,km/h
